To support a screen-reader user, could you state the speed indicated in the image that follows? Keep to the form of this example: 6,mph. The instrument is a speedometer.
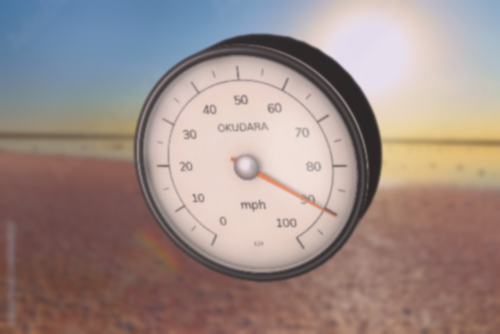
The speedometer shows 90,mph
